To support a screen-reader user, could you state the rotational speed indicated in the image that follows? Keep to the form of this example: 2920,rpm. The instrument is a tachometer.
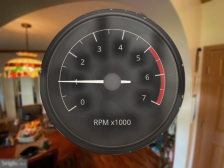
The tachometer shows 1000,rpm
